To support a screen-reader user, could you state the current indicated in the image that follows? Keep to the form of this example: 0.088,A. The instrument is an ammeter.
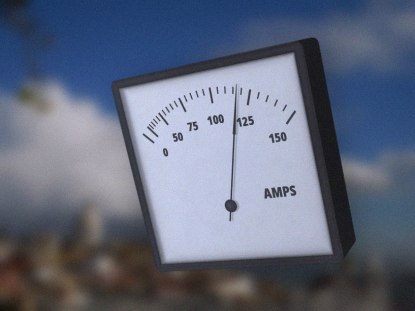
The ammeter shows 117.5,A
